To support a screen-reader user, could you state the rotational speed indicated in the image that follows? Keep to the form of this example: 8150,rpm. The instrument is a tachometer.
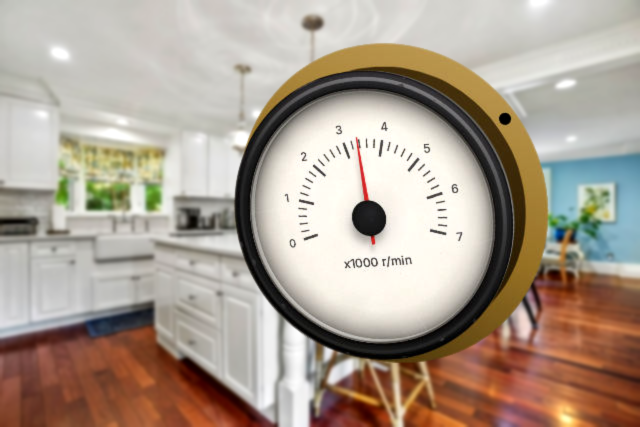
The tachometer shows 3400,rpm
